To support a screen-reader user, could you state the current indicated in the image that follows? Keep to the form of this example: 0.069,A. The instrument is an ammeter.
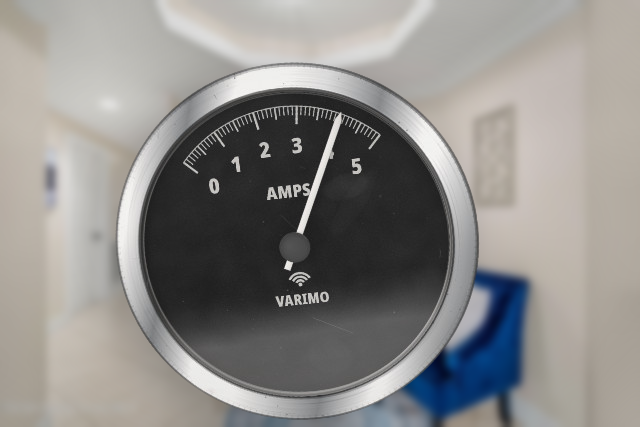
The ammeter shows 4,A
